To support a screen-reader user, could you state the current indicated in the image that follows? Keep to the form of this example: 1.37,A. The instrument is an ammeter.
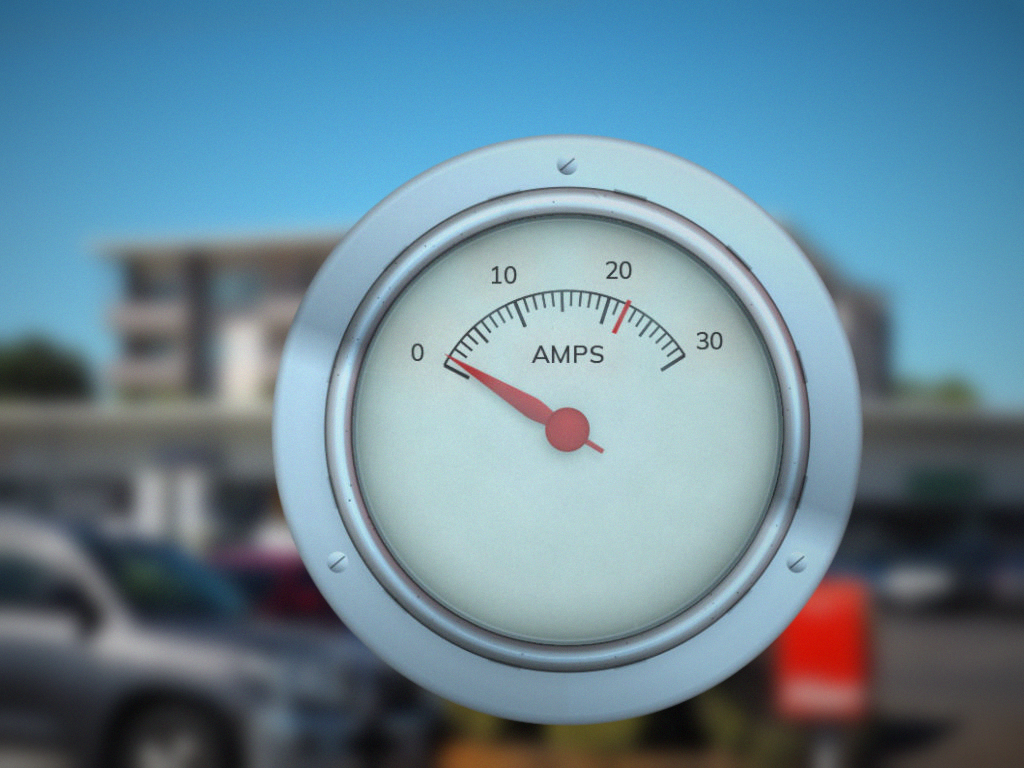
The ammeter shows 1,A
